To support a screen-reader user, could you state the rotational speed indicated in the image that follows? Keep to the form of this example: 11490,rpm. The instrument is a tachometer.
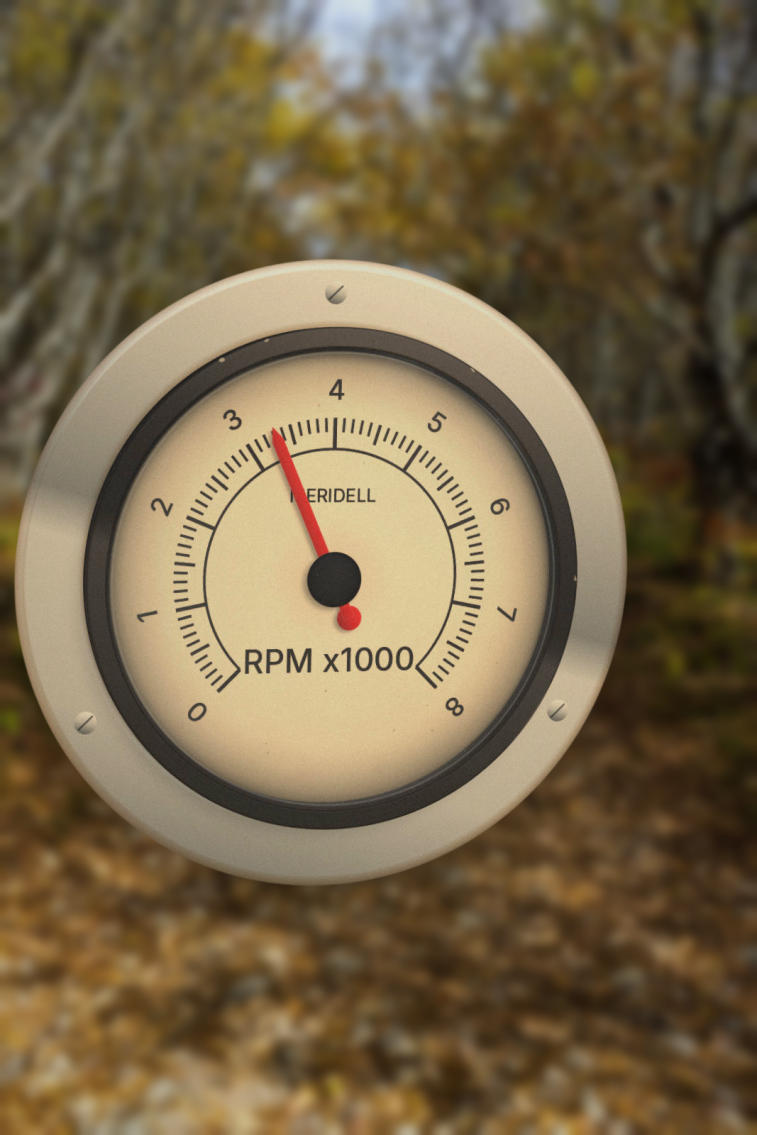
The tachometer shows 3300,rpm
